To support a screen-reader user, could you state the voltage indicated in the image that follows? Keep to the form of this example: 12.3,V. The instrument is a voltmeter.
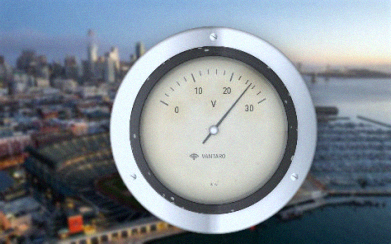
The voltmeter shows 25,V
